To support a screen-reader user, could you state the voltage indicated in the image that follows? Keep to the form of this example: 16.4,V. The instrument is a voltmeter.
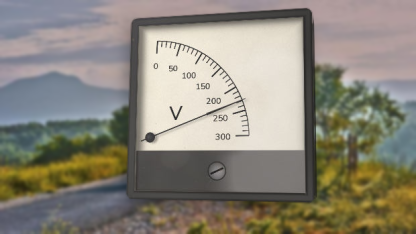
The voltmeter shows 230,V
